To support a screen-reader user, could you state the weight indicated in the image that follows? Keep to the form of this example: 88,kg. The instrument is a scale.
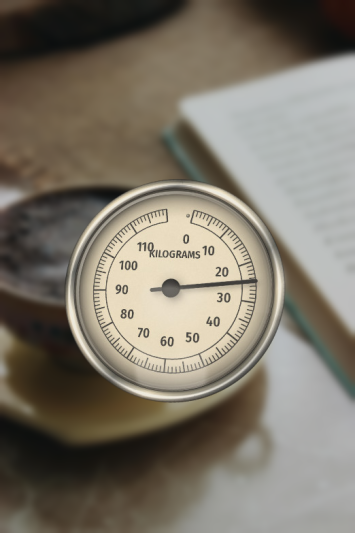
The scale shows 25,kg
